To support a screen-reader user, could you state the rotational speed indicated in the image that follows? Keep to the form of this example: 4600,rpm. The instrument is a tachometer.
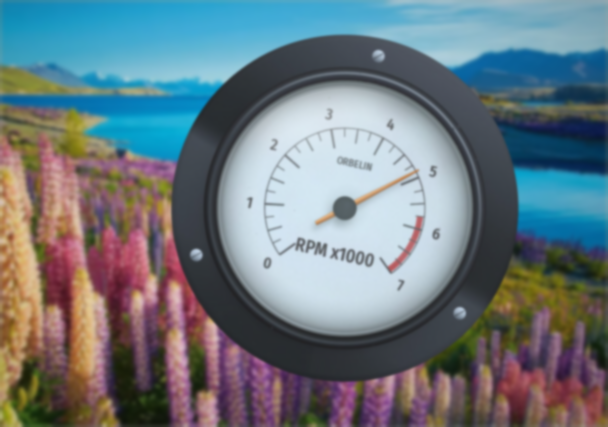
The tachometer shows 4875,rpm
